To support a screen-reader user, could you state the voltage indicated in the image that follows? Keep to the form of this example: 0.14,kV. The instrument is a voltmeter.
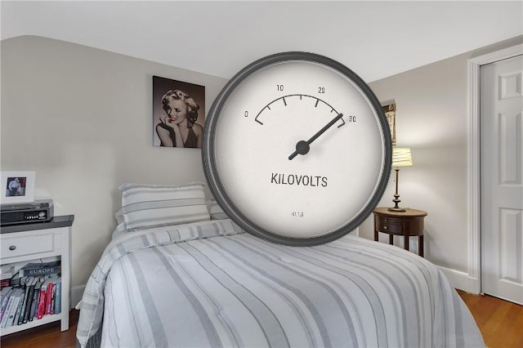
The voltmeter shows 27.5,kV
